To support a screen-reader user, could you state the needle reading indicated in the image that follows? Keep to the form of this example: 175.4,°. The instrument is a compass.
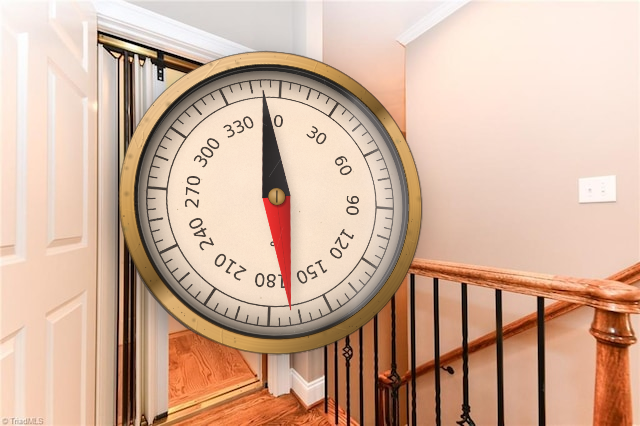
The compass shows 170,°
